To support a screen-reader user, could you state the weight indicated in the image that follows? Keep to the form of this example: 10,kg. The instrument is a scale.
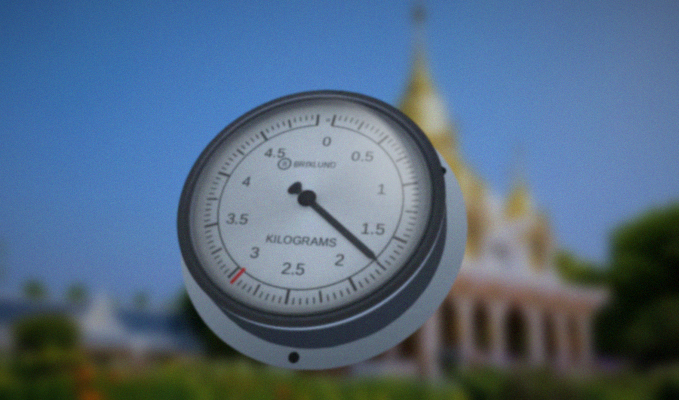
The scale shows 1.75,kg
